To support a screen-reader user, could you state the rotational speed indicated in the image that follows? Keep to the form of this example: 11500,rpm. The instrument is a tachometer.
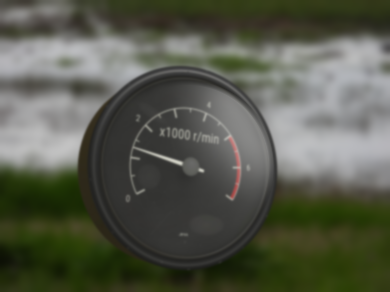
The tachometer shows 1250,rpm
